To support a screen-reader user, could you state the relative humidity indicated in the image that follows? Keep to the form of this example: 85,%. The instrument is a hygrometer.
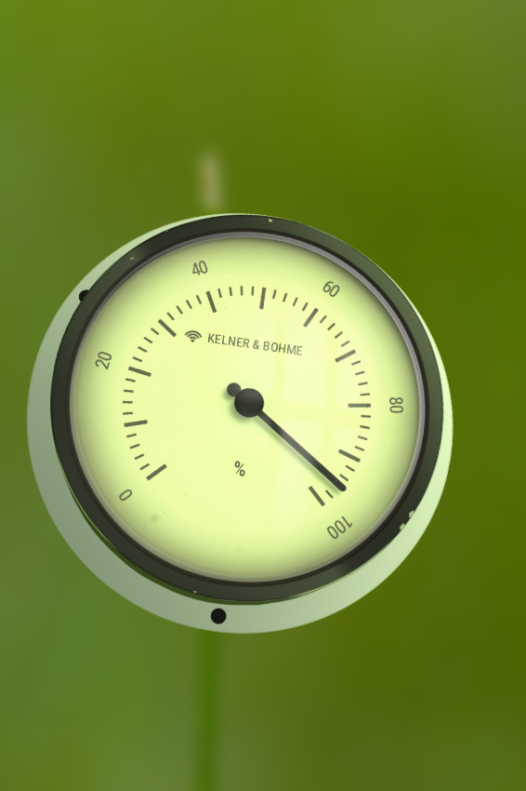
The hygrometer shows 96,%
